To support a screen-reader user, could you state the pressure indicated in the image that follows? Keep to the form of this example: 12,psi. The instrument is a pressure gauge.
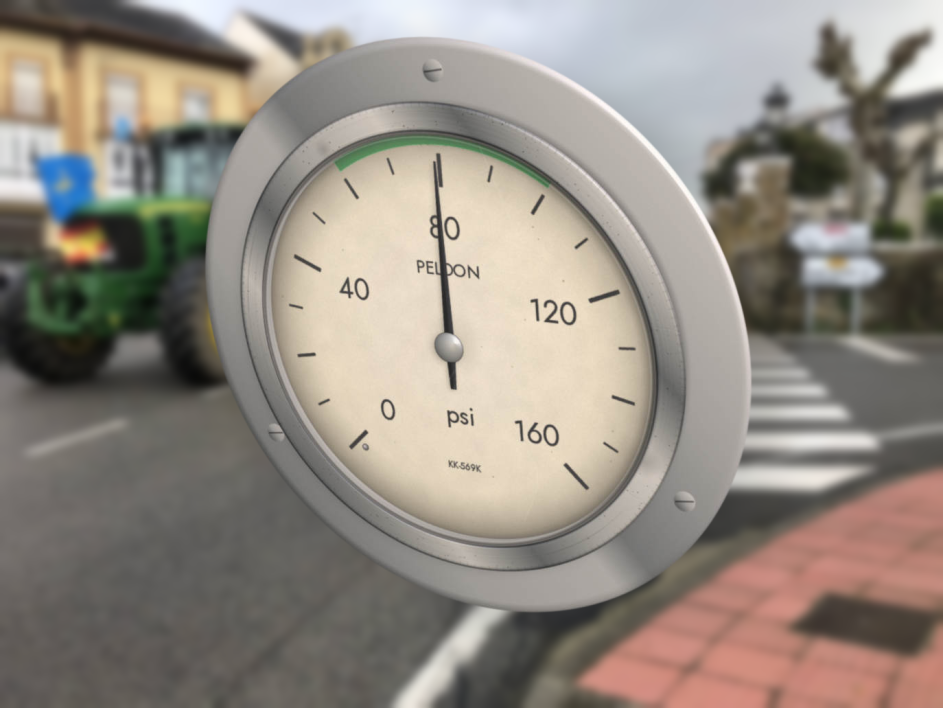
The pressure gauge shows 80,psi
